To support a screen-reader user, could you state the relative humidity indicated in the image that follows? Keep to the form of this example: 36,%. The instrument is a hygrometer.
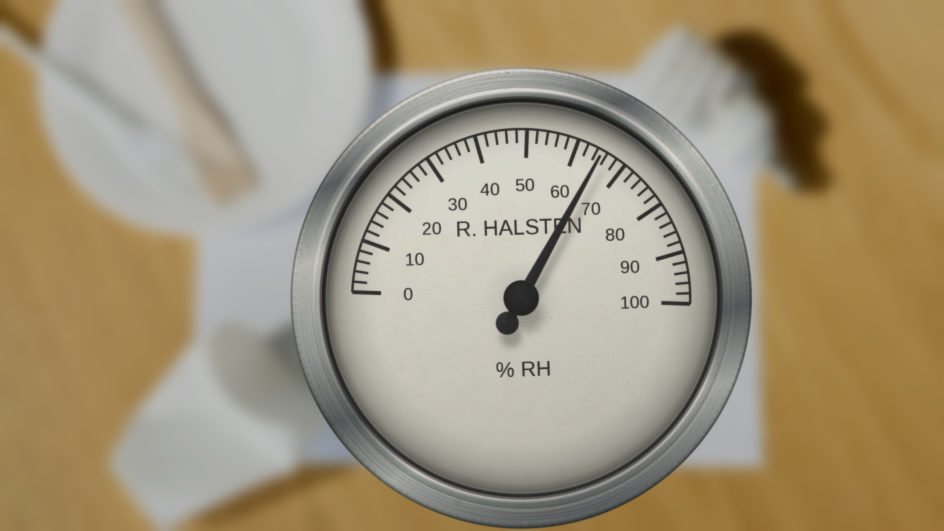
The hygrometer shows 65,%
